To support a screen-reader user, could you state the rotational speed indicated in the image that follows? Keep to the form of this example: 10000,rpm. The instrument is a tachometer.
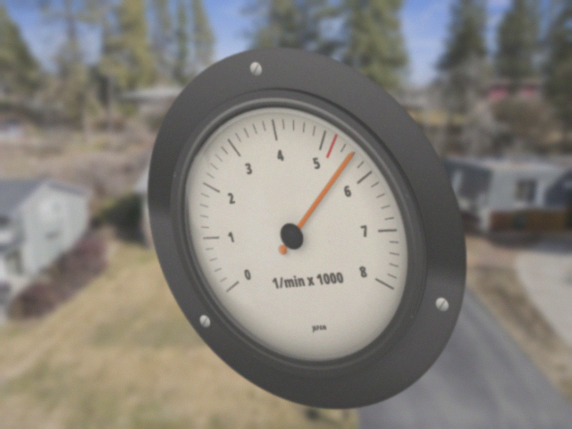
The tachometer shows 5600,rpm
